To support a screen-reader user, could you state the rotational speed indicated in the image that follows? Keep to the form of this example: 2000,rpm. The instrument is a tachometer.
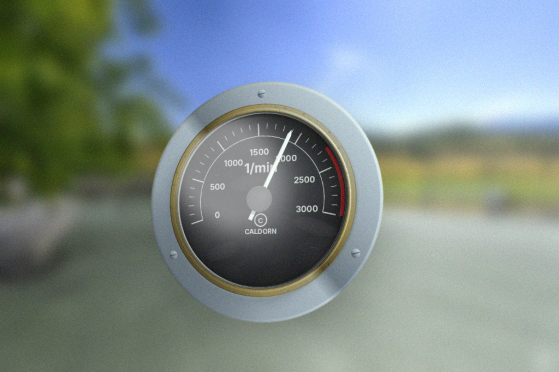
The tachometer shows 1900,rpm
